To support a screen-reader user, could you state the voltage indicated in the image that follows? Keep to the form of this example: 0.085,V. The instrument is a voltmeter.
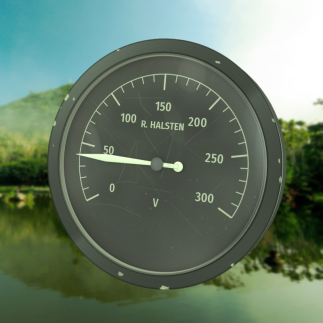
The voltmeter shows 40,V
